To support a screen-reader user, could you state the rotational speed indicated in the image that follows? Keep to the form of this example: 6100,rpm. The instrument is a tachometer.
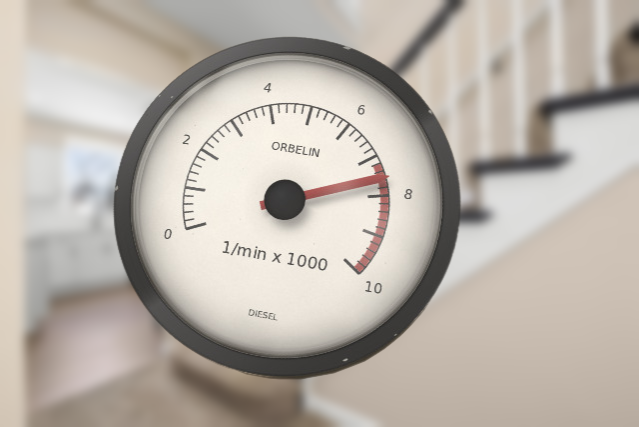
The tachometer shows 7600,rpm
